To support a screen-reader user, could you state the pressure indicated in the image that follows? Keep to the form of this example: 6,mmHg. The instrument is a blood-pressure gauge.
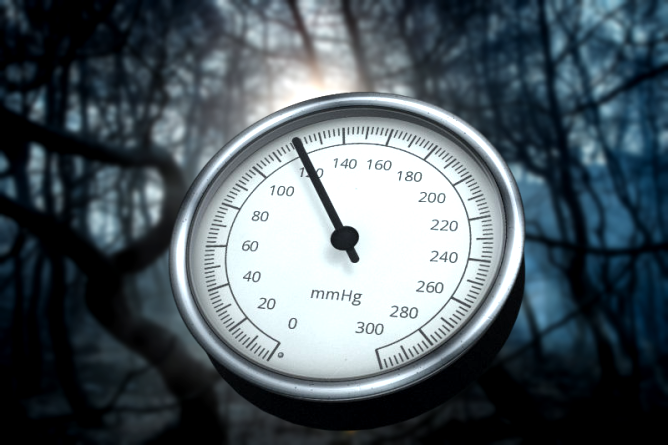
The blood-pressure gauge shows 120,mmHg
